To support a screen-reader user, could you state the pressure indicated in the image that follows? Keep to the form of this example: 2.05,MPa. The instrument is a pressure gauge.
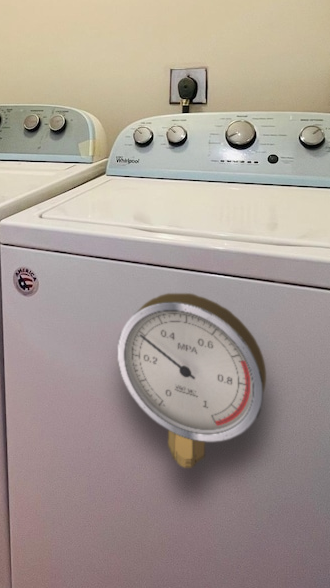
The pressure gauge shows 0.3,MPa
